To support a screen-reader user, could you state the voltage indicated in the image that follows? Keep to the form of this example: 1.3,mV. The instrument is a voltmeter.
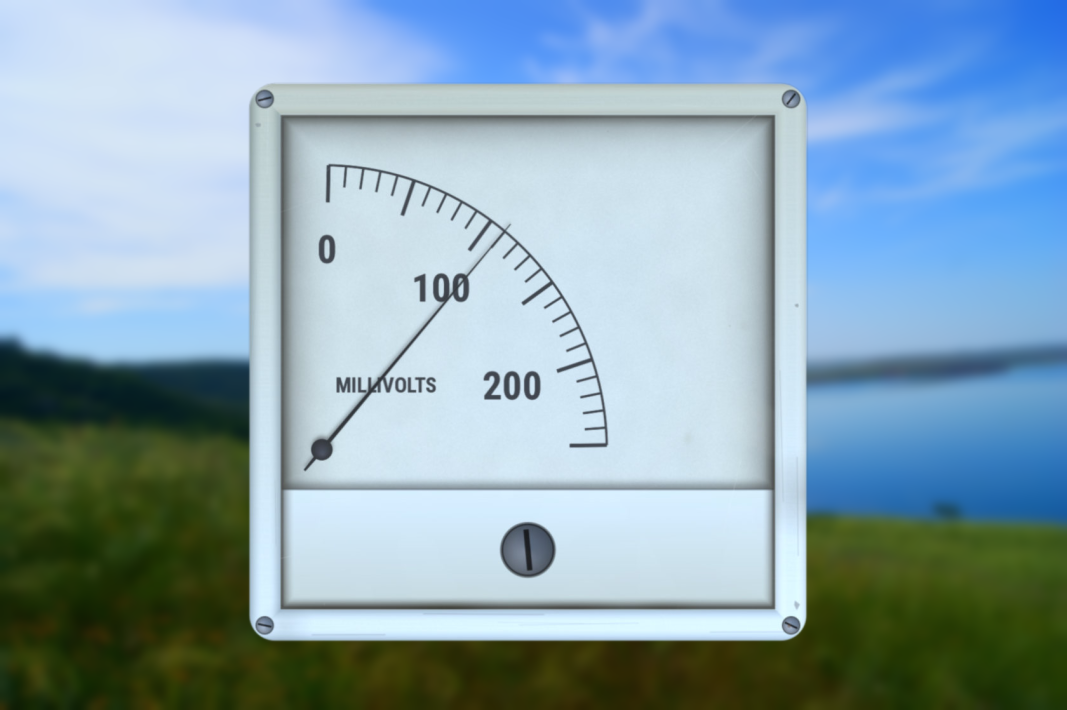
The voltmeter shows 110,mV
